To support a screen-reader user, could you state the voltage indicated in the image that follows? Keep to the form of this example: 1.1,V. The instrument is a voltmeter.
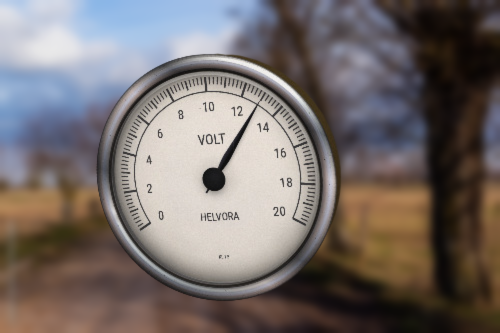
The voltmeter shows 13,V
